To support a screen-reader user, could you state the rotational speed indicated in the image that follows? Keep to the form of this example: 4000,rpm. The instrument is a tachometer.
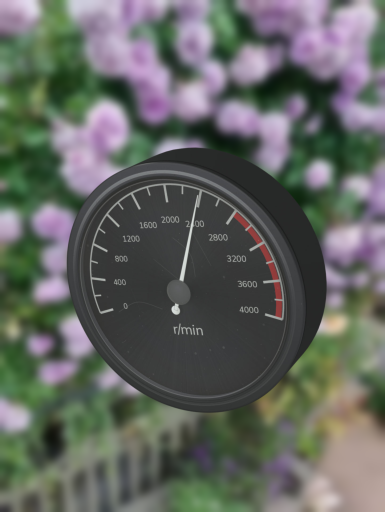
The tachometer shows 2400,rpm
